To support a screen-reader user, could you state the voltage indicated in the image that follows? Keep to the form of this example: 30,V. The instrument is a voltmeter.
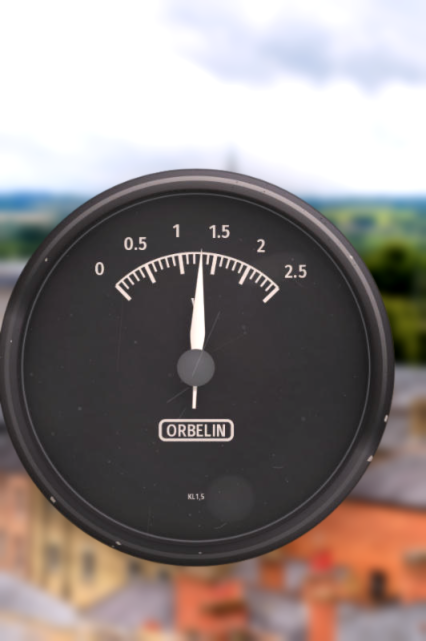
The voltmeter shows 1.3,V
